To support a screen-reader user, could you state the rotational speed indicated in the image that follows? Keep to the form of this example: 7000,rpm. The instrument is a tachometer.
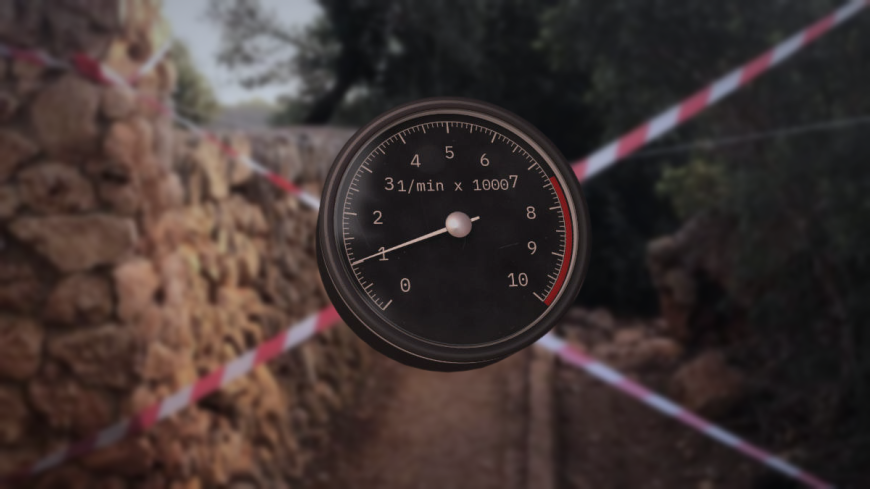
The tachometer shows 1000,rpm
